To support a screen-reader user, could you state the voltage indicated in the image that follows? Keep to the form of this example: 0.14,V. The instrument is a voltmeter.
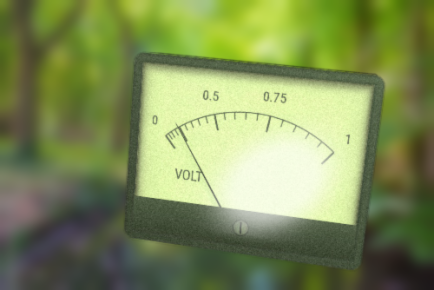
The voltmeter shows 0.25,V
